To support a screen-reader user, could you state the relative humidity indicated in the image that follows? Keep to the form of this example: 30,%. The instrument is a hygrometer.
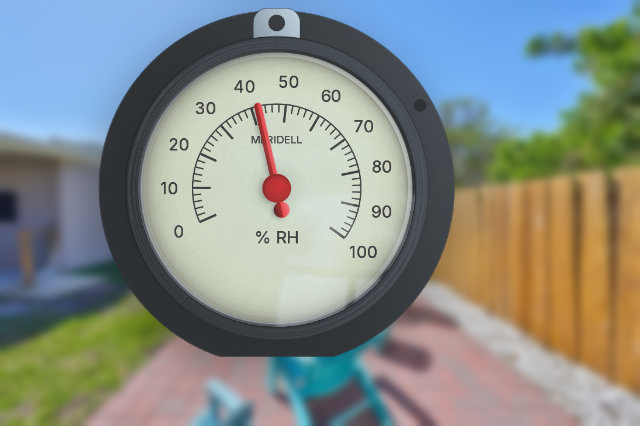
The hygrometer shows 42,%
